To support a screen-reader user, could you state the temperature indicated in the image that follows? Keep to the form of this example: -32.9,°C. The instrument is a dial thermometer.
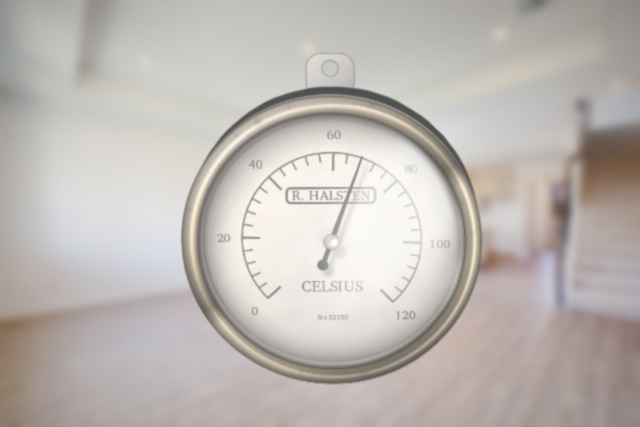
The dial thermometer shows 68,°C
